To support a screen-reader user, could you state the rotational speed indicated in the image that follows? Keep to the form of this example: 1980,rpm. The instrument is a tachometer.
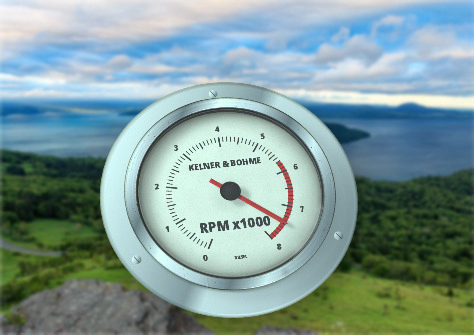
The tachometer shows 7500,rpm
